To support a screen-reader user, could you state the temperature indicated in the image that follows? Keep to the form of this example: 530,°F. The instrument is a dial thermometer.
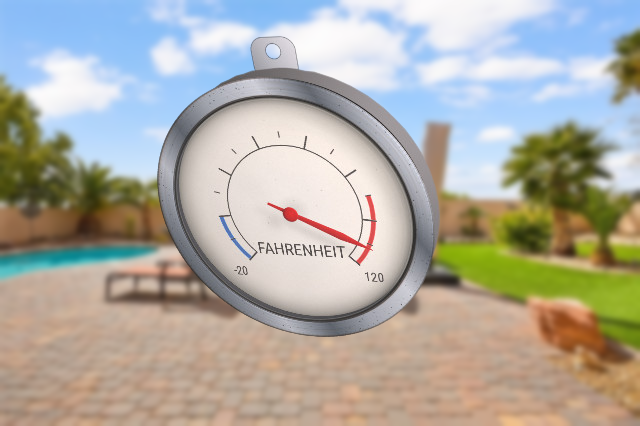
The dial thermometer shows 110,°F
